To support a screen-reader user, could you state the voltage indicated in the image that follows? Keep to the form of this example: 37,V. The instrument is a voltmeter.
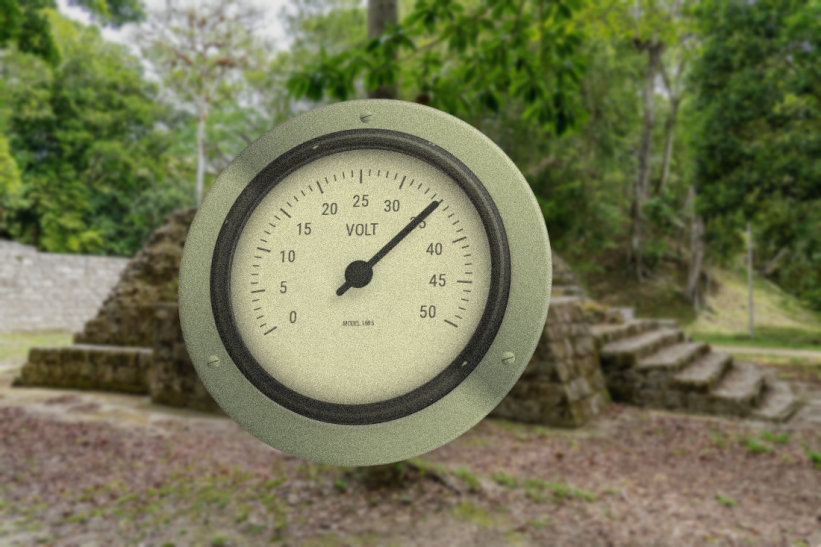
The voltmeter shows 35,V
